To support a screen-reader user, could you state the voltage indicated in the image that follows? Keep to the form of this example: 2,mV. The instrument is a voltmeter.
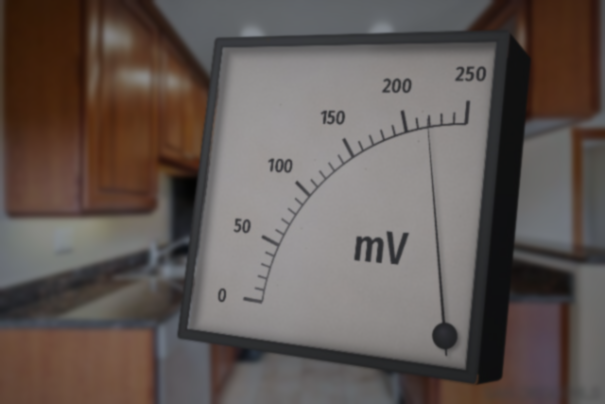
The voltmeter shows 220,mV
